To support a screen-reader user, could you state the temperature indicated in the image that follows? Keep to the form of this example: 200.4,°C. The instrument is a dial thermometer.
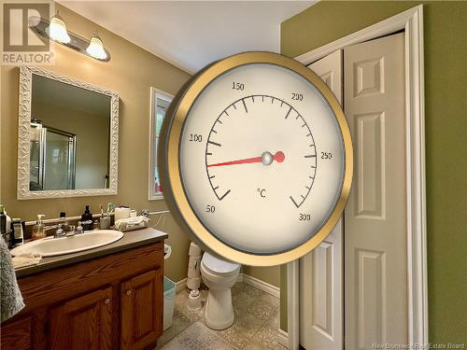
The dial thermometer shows 80,°C
